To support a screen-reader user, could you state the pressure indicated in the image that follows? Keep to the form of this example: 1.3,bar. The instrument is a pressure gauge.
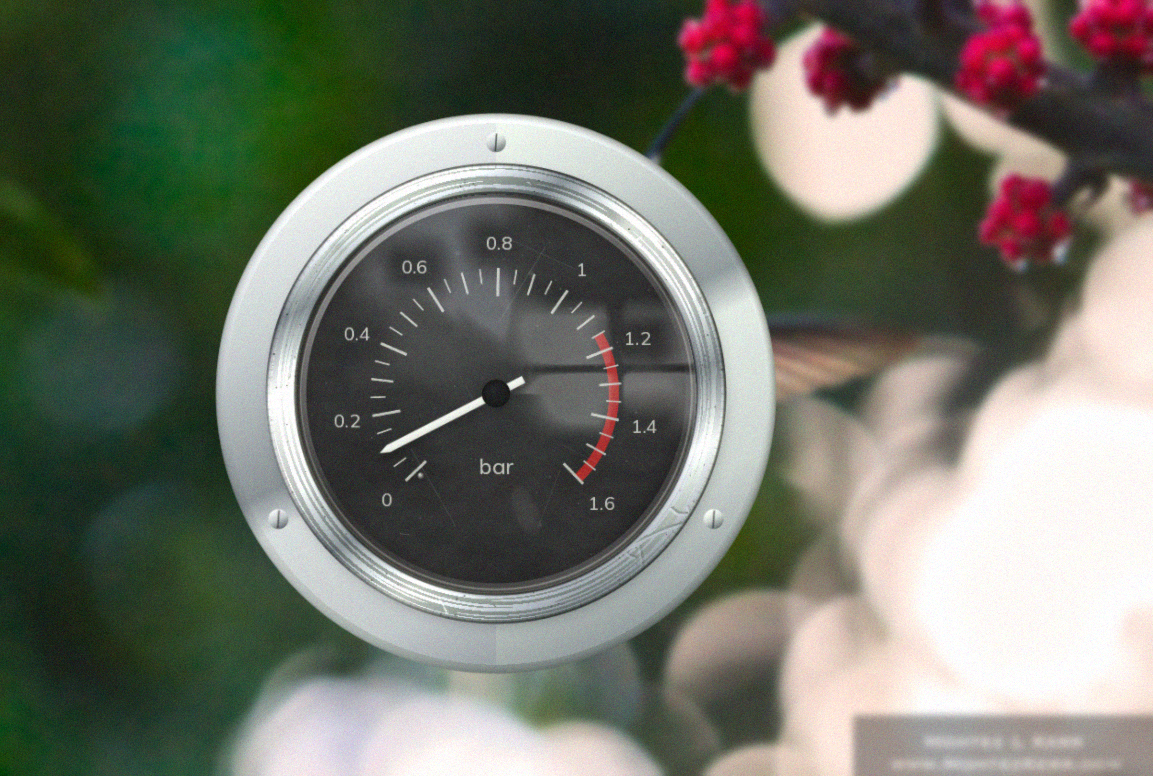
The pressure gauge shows 0.1,bar
